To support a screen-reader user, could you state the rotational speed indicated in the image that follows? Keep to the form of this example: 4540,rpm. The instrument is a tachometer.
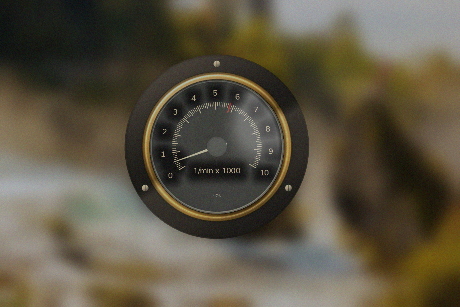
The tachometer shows 500,rpm
